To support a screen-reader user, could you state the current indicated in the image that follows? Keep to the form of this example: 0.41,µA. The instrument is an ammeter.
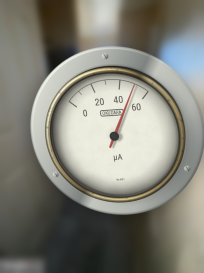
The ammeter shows 50,µA
